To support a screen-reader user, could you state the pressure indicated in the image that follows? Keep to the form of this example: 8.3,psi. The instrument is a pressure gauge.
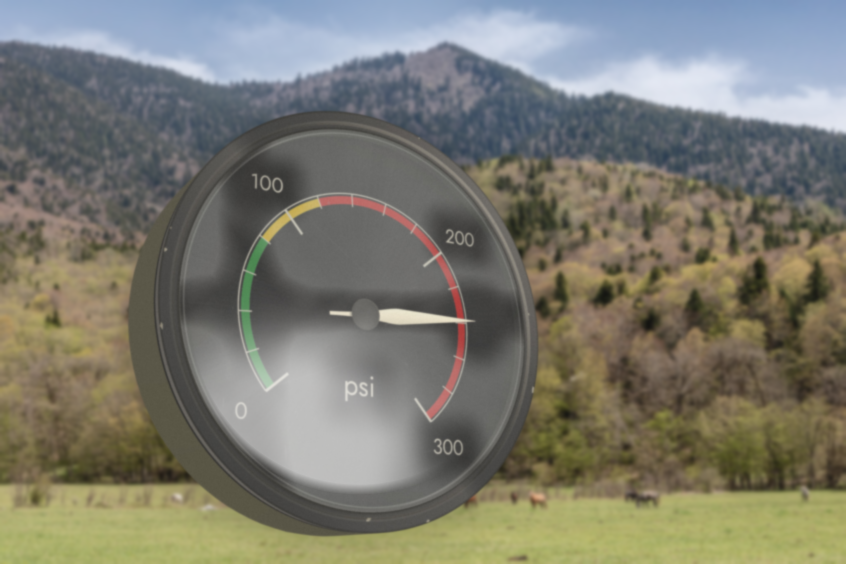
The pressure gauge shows 240,psi
